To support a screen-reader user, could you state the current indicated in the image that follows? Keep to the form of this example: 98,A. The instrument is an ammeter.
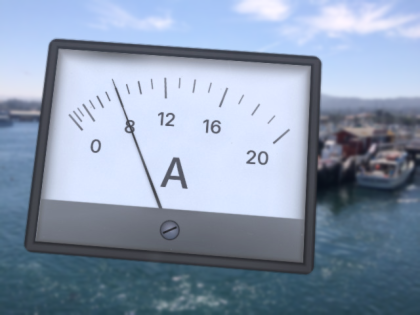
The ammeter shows 8,A
